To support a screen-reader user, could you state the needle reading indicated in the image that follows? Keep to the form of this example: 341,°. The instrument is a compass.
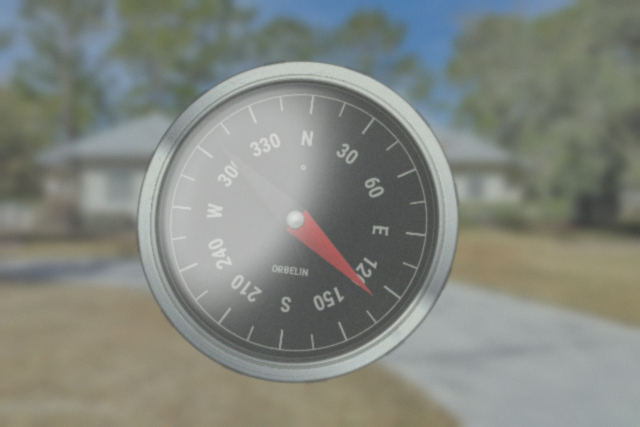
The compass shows 127.5,°
